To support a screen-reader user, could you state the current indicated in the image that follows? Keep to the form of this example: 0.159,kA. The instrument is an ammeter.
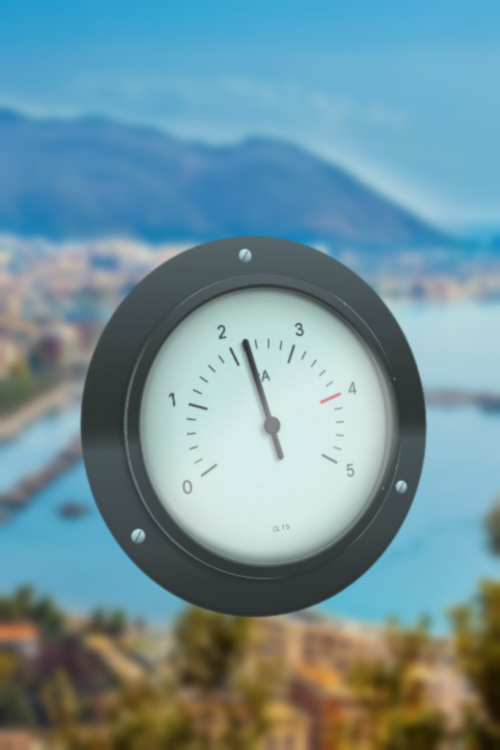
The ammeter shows 2.2,kA
